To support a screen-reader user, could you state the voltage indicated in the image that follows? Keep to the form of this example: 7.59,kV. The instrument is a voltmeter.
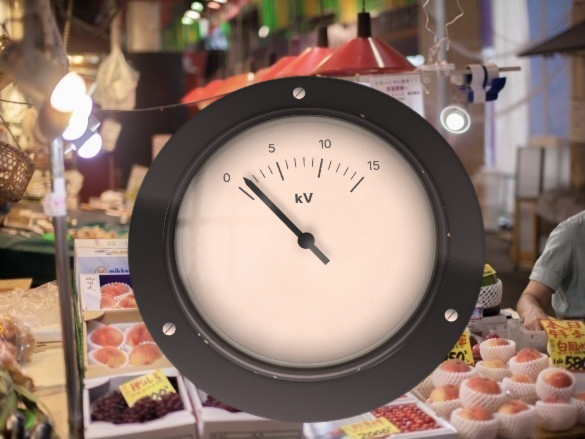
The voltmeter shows 1,kV
